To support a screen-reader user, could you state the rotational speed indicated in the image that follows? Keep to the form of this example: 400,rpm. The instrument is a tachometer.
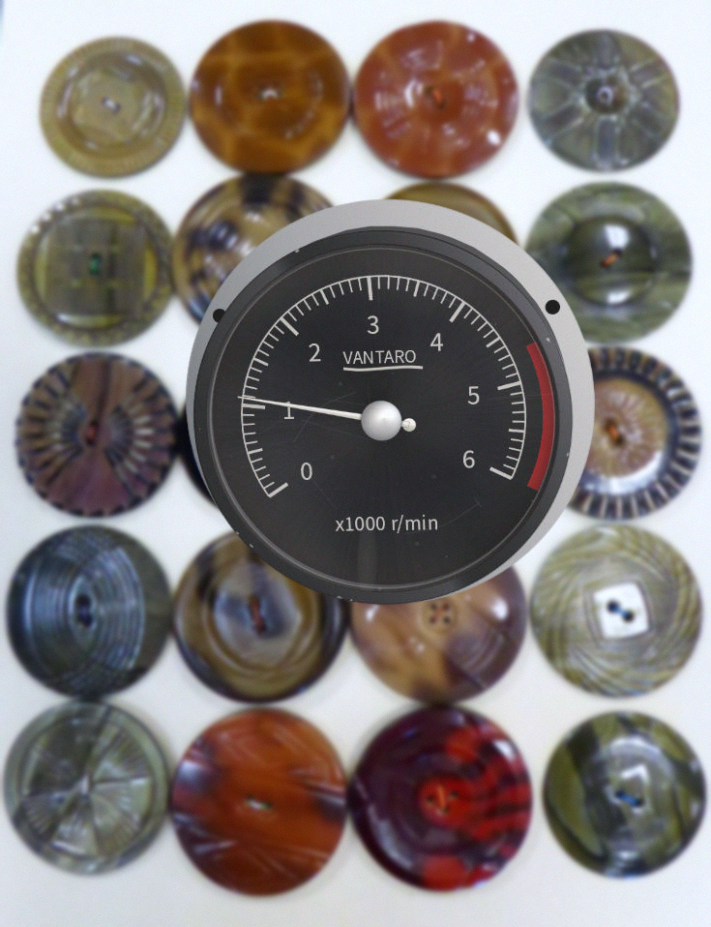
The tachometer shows 1100,rpm
